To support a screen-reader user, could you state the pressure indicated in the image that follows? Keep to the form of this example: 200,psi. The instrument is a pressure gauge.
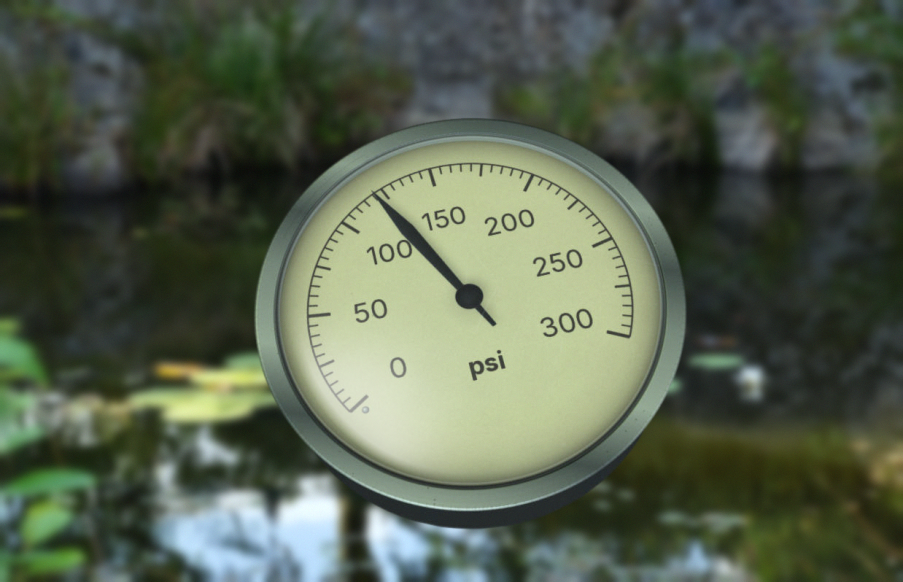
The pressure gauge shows 120,psi
